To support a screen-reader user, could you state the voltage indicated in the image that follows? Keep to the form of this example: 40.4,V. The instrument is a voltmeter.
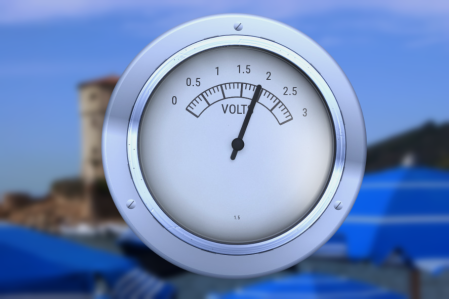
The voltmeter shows 1.9,V
